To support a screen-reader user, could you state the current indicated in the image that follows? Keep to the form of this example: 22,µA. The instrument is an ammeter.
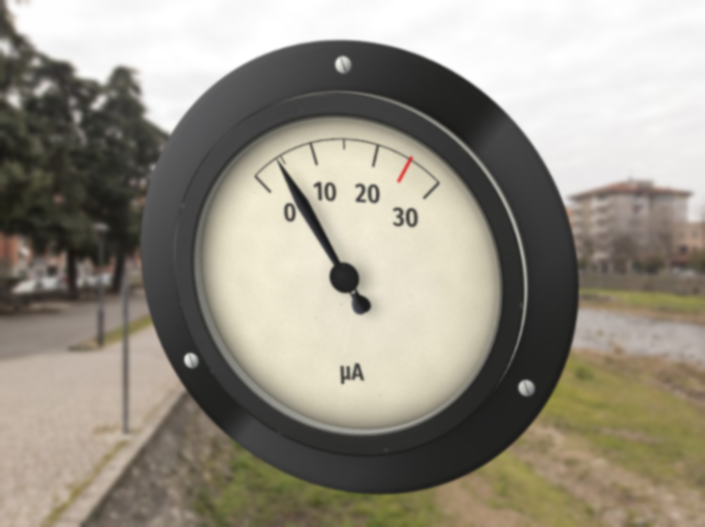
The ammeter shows 5,µA
